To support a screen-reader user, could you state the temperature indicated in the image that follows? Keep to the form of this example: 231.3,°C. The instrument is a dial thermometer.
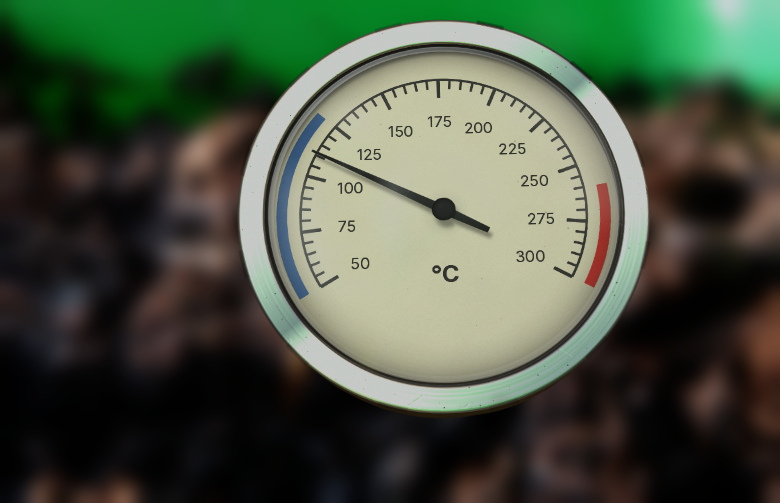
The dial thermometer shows 110,°C
